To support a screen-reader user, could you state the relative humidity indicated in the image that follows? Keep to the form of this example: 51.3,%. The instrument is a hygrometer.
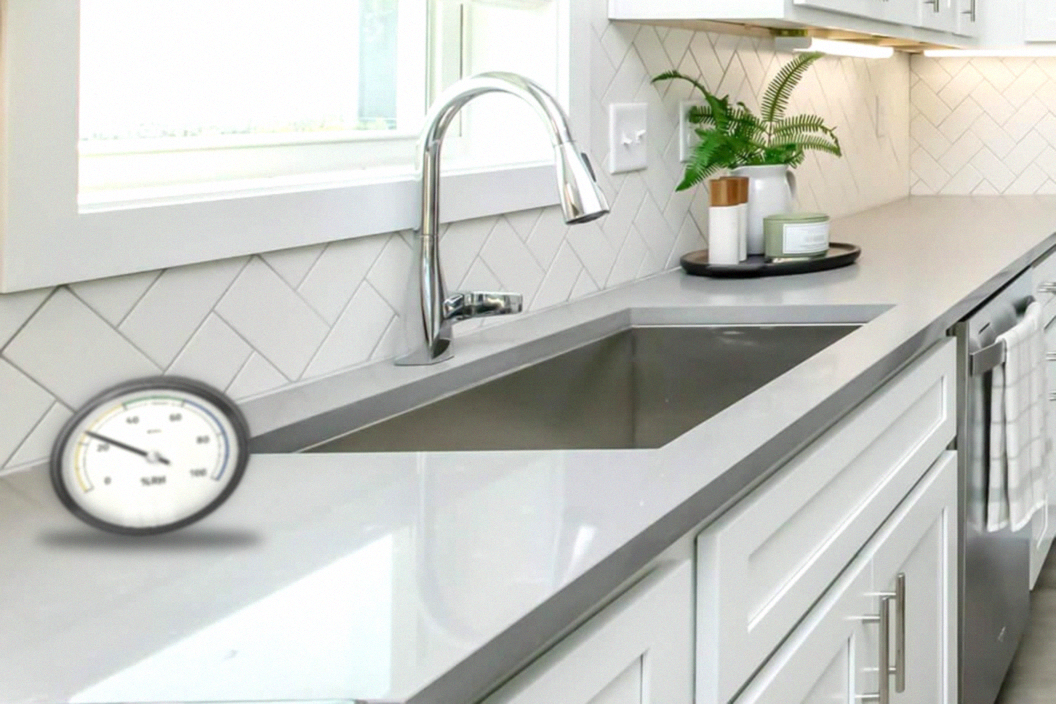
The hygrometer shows 25,%
